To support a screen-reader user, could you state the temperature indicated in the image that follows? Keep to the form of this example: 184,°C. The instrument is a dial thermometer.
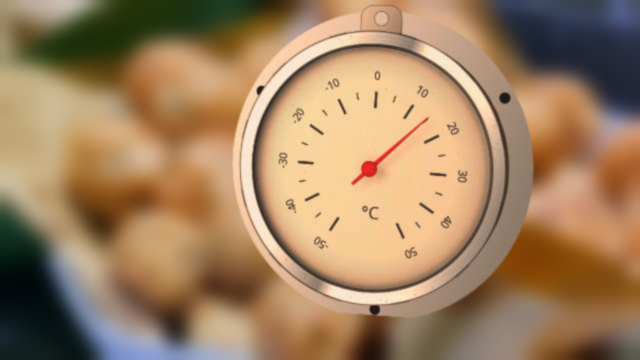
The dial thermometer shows 15,°C
